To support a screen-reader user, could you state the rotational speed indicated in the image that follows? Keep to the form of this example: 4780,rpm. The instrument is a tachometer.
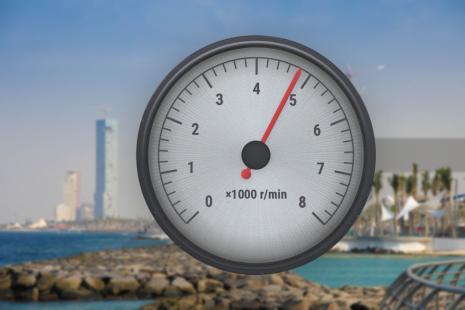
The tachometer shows 4800,rpm
